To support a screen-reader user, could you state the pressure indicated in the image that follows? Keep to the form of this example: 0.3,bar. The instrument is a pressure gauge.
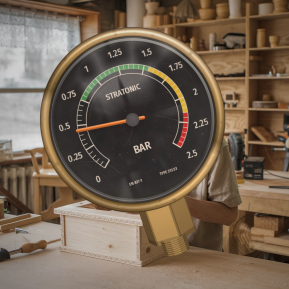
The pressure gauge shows 0.45,bar
